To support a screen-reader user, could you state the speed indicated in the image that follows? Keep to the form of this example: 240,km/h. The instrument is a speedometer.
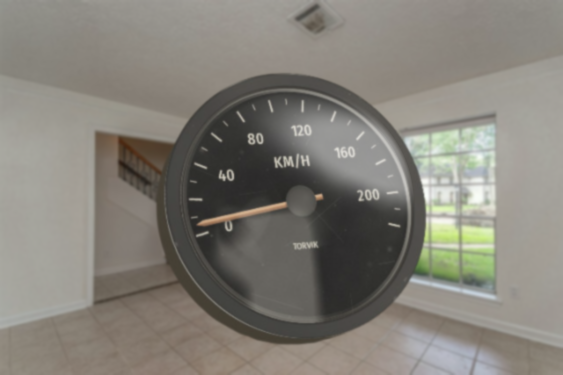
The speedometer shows 5,km/h
